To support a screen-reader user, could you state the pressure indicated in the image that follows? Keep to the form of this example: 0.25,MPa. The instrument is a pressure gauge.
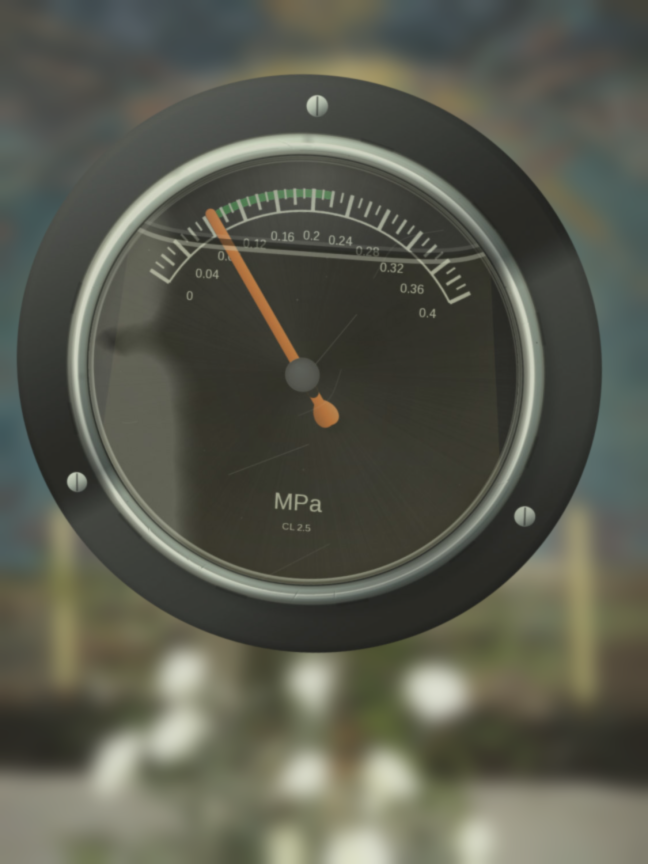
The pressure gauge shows 0.09,MPa
